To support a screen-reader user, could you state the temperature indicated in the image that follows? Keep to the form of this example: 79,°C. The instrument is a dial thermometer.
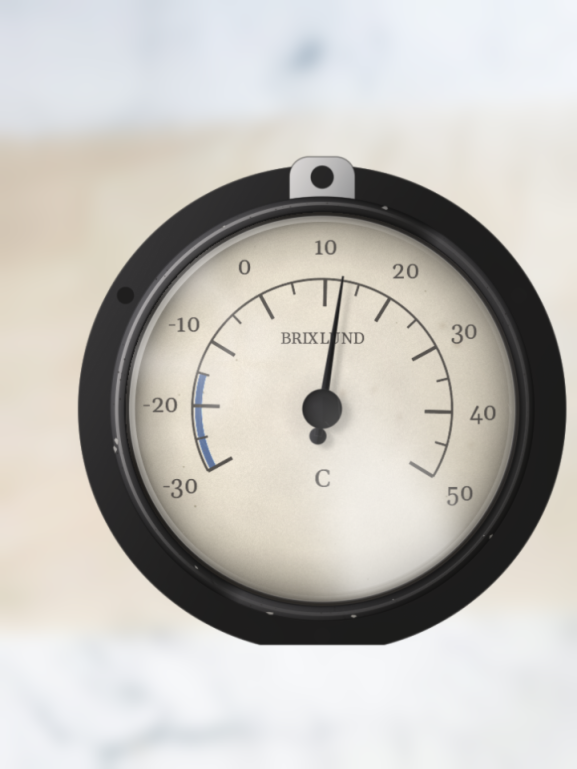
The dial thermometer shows 12.5,°C
